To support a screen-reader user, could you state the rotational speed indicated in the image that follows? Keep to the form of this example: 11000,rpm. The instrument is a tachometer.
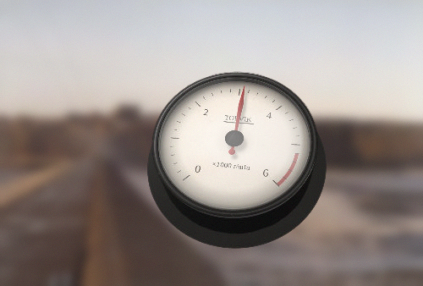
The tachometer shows 3100,rpm
